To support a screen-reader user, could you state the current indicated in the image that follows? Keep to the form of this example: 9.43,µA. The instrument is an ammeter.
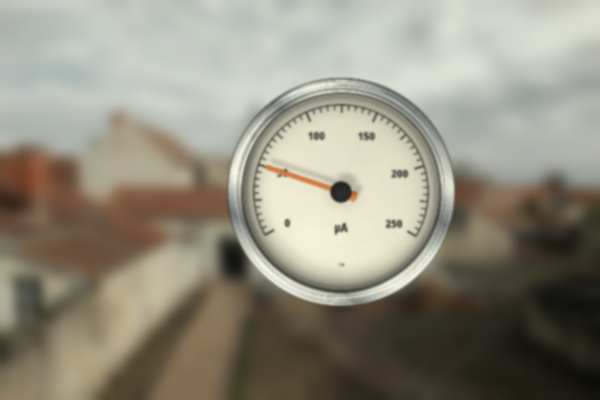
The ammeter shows 50,µA
